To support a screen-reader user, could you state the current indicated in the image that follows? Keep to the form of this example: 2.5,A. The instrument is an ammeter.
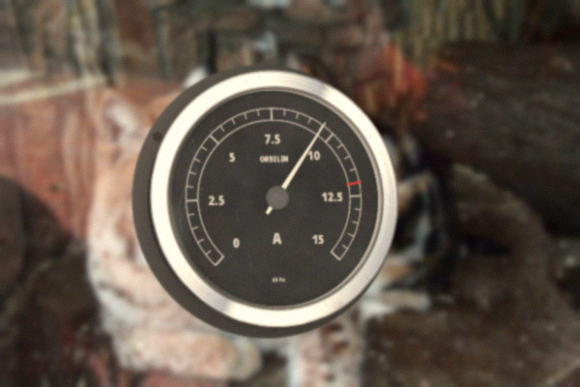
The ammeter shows 9.5,A
